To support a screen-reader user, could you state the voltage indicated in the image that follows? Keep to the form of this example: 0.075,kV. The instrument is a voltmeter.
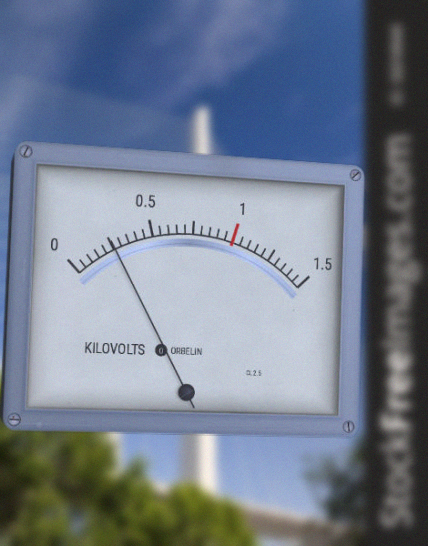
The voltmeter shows 0.25,kV
